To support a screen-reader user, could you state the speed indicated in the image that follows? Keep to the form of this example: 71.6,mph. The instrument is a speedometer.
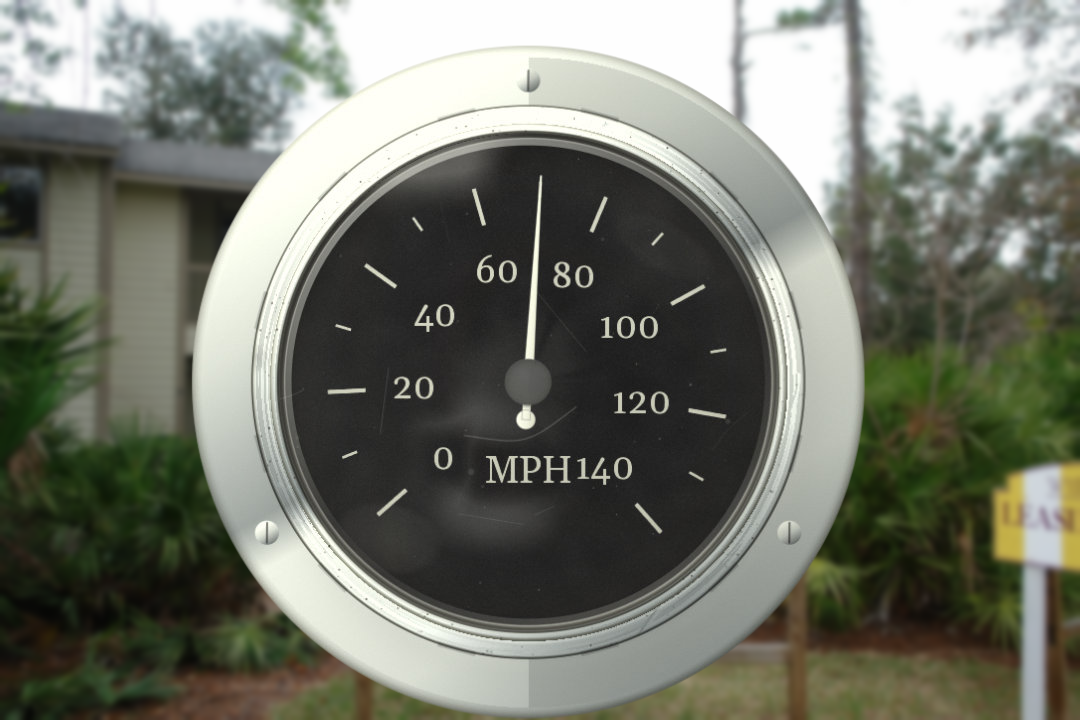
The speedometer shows 70,mph
